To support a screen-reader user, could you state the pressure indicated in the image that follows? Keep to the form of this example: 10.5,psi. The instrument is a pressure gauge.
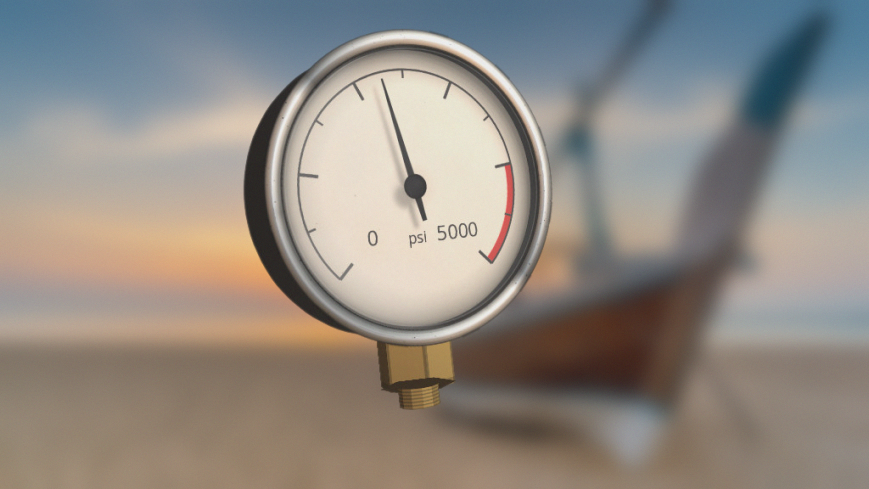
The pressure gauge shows 2250,psi
